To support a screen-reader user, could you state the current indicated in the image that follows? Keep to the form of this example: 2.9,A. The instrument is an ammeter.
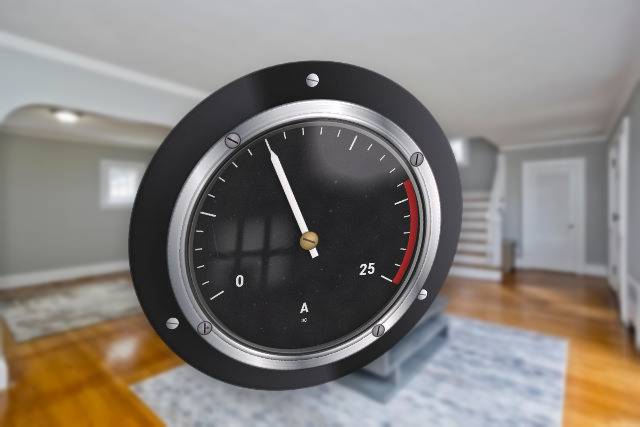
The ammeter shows 10,A
